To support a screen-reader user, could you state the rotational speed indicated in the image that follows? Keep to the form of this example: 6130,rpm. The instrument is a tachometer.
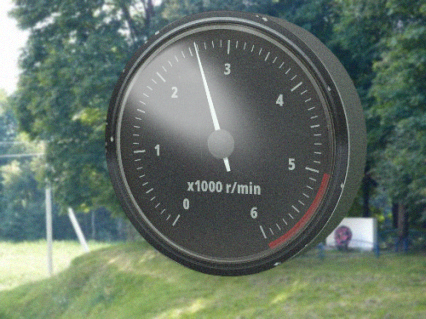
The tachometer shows 2600,rpm
